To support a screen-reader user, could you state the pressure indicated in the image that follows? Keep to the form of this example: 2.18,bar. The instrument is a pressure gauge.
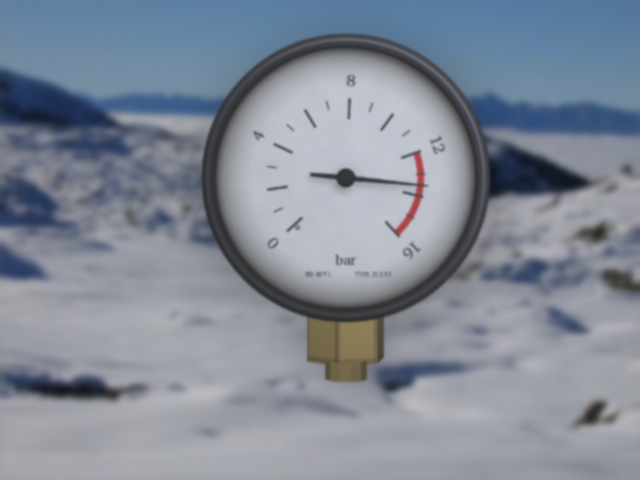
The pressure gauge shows 13.5,bar
